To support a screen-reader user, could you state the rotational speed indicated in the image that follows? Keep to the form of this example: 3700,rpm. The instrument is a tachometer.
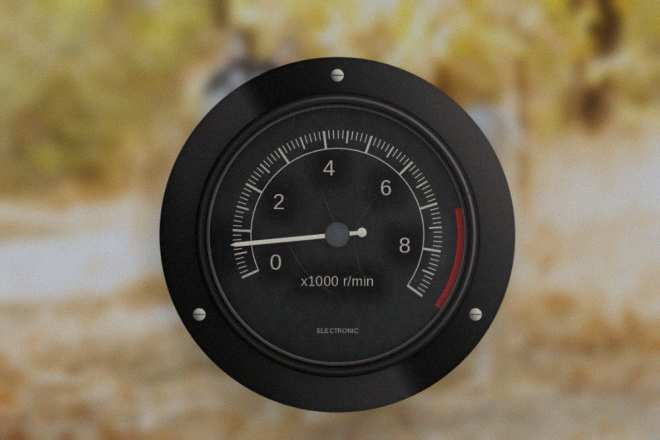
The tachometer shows 700,rpm
